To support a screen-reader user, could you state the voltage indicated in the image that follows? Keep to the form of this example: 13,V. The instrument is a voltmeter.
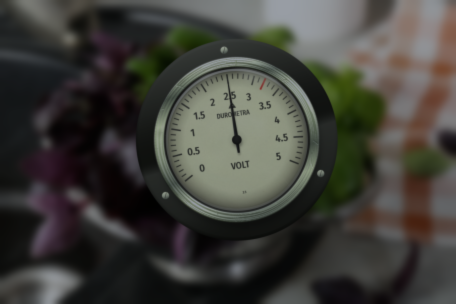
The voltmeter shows 2.5,V
